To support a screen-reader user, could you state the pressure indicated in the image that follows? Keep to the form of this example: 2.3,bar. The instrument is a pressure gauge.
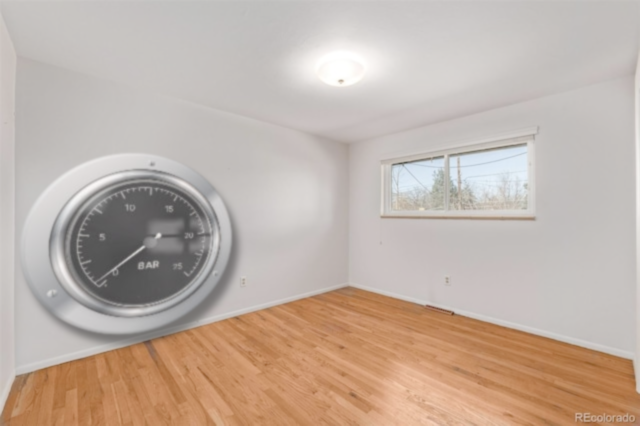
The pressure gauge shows 0.5,bar
